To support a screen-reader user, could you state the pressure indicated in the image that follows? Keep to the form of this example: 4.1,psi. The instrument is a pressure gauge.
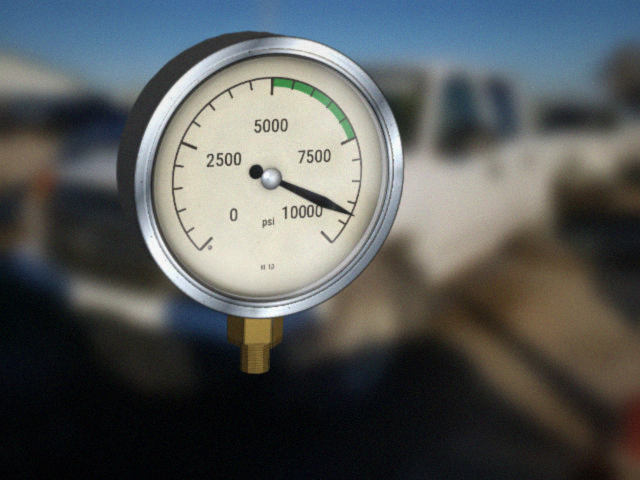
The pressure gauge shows 9250,psi
